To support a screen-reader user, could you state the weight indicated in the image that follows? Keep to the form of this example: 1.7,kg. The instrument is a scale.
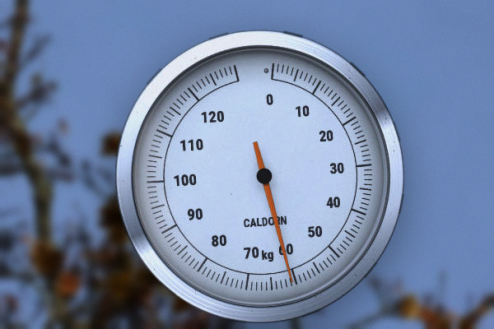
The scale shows 61,kg
